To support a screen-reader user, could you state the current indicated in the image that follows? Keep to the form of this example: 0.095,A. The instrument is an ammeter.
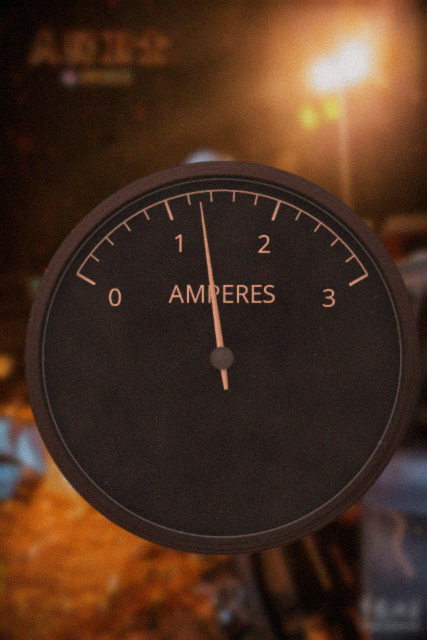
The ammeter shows 1.3,A
